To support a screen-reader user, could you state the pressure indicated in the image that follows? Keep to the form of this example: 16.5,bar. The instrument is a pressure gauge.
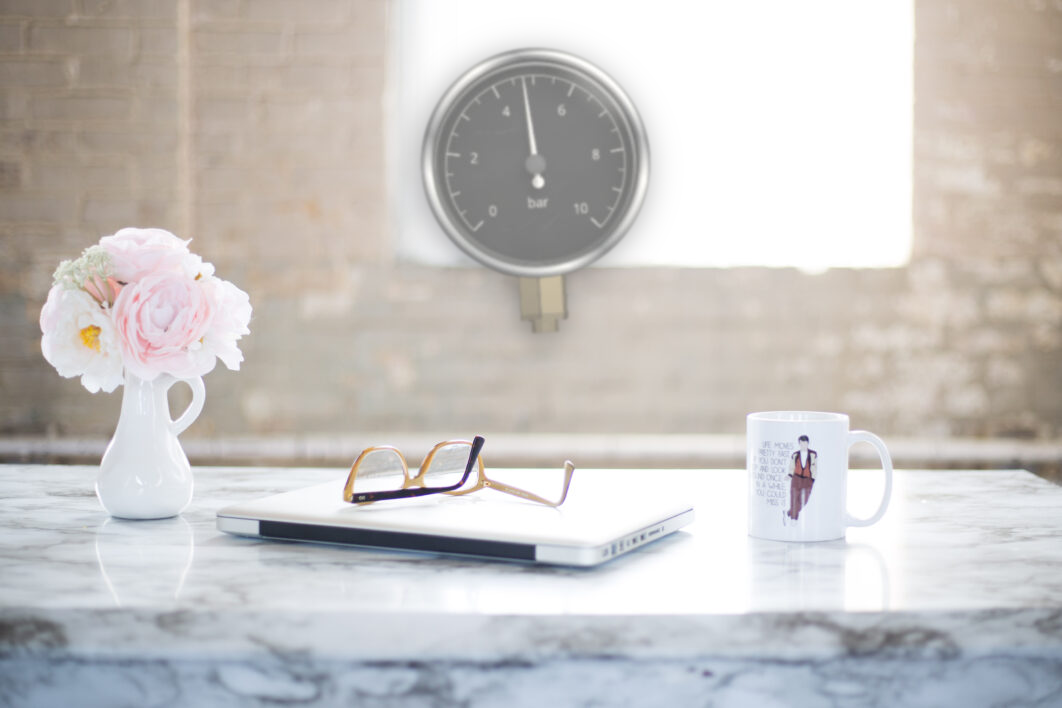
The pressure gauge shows 4.75,bar
